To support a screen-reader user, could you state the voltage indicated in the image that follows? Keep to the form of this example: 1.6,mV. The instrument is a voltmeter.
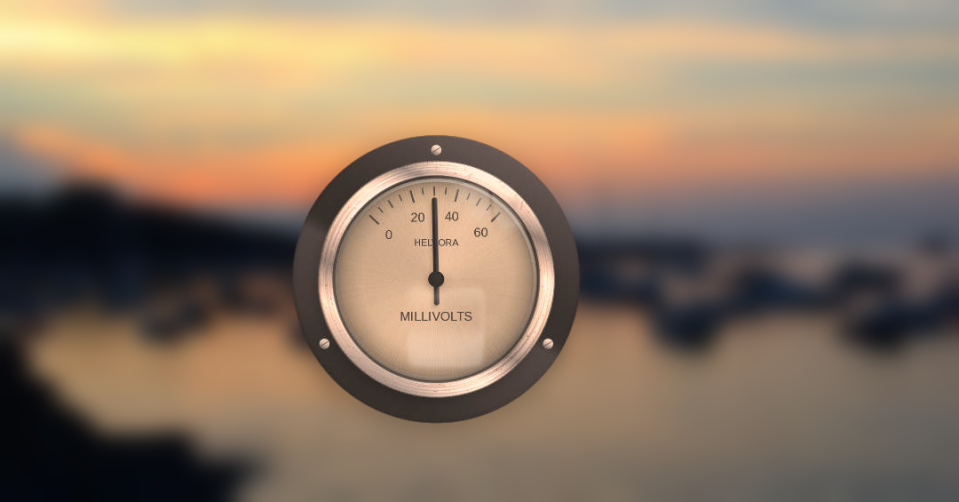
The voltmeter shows 30,mV
